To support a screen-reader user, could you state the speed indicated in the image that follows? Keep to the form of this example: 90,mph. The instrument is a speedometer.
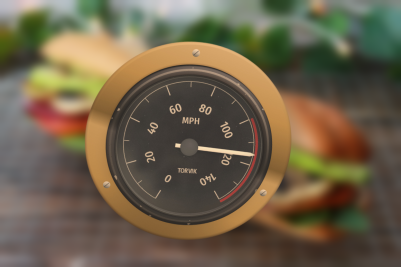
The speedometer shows 115,mph
